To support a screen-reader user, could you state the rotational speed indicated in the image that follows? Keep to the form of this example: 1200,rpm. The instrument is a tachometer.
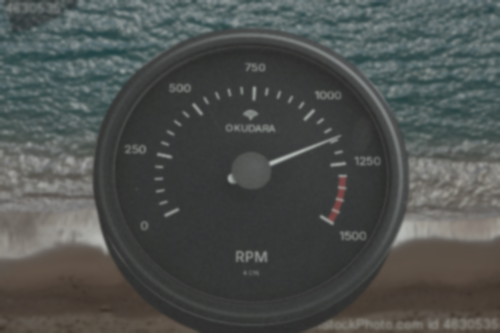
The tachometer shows 1150,rpm
